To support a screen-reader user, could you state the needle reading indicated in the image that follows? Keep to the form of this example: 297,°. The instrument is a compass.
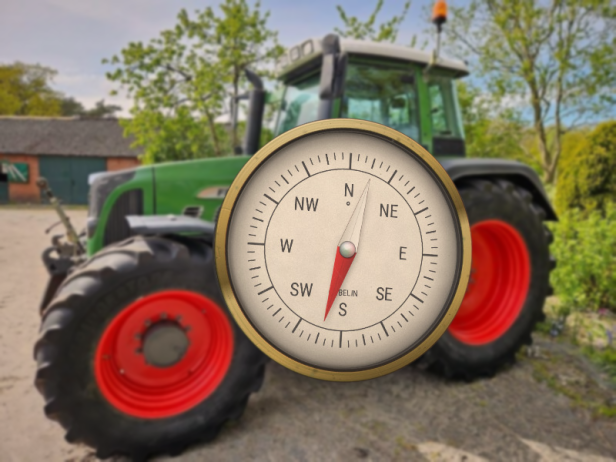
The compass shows 195,°
